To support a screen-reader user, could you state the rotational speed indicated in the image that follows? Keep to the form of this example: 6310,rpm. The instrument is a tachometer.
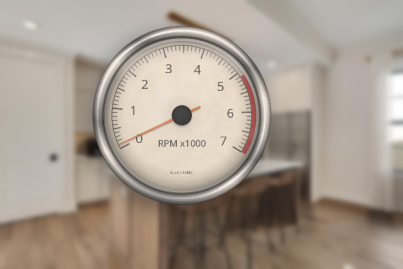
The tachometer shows 100,rpm
